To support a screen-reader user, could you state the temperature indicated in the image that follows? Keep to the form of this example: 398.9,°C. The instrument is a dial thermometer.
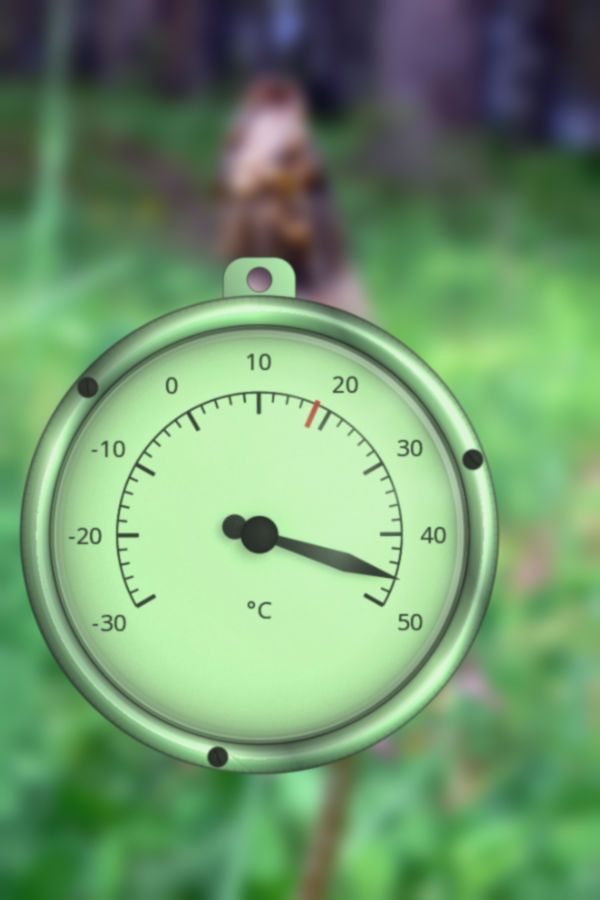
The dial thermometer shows 46,°C
